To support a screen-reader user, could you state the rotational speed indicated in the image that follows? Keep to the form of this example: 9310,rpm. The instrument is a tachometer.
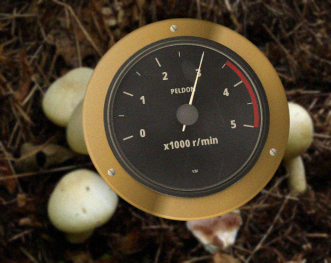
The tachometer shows 3000,rpm
